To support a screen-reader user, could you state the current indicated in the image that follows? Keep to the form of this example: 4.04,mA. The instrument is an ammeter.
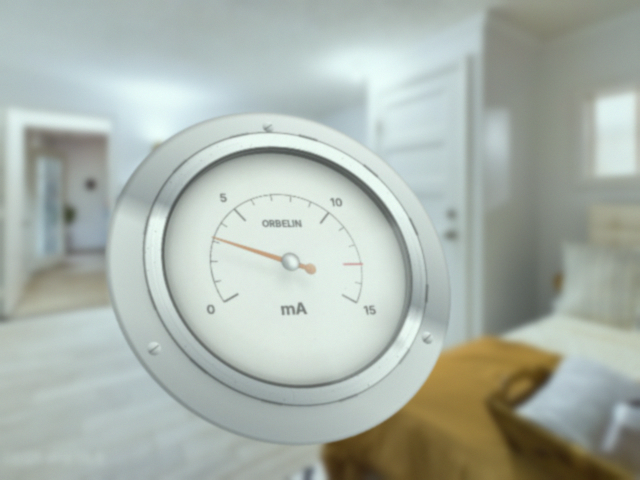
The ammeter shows 3,mA
